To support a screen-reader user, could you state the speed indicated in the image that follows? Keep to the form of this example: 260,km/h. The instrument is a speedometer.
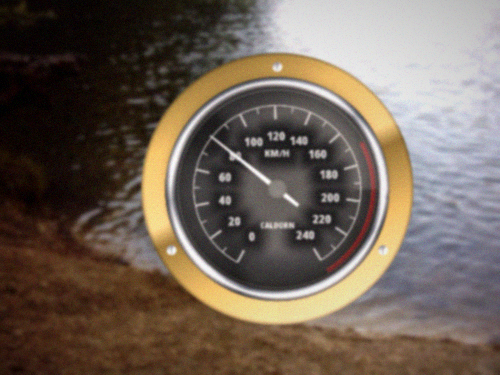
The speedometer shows 80,km/h
